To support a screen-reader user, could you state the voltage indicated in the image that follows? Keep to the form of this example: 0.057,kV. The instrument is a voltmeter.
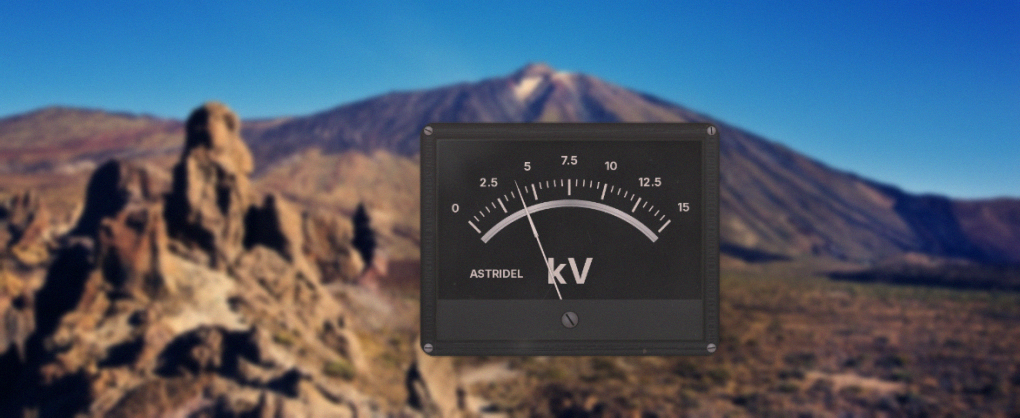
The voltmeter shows 4,kV
